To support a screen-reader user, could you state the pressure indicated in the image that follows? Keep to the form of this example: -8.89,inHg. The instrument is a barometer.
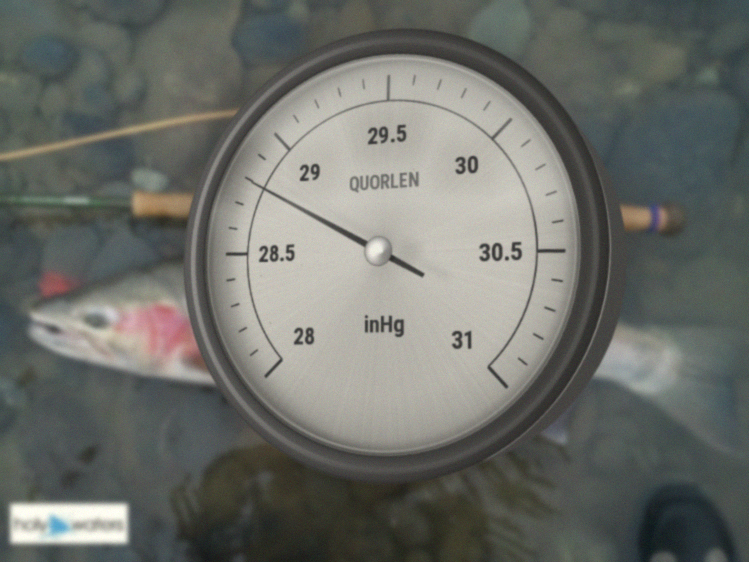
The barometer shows 28.8,inHg
